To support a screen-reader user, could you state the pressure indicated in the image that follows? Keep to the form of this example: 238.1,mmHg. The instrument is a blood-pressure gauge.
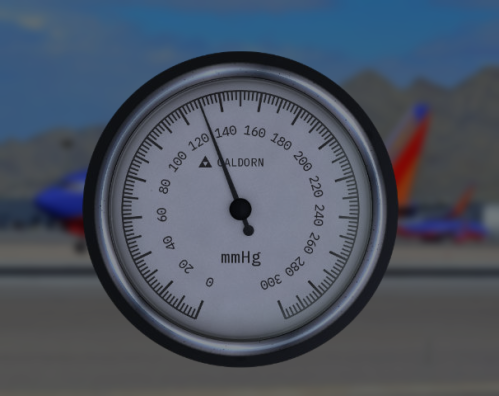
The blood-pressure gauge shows 130,mmHg
